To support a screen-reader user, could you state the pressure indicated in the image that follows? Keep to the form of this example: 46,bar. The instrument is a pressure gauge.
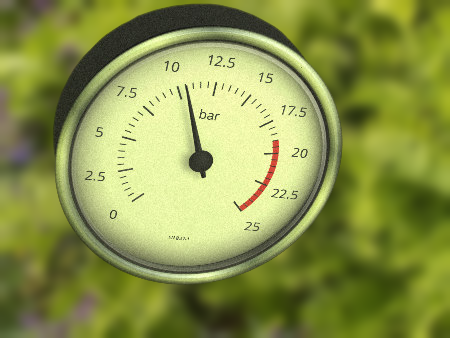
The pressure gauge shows 10.5,bar
